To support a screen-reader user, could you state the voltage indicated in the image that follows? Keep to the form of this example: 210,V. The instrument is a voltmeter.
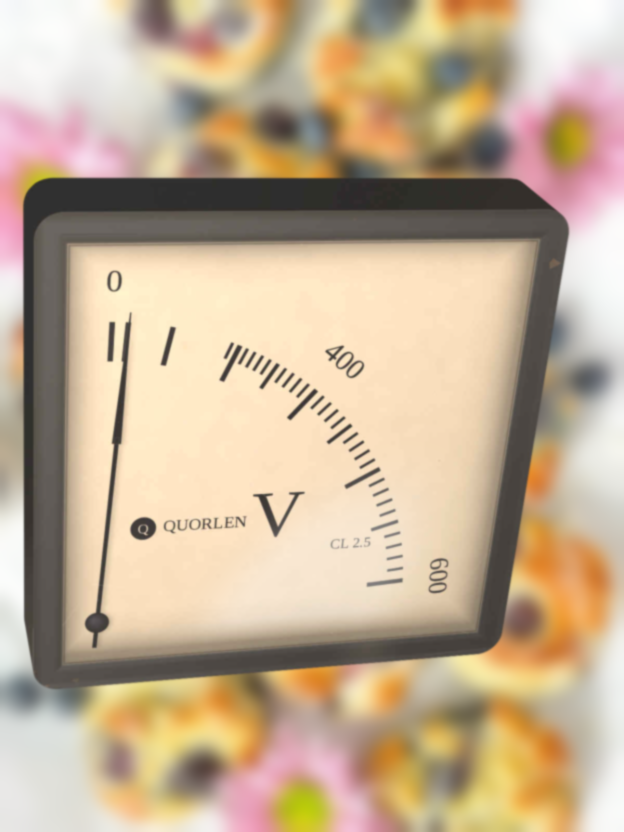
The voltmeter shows 100,V
